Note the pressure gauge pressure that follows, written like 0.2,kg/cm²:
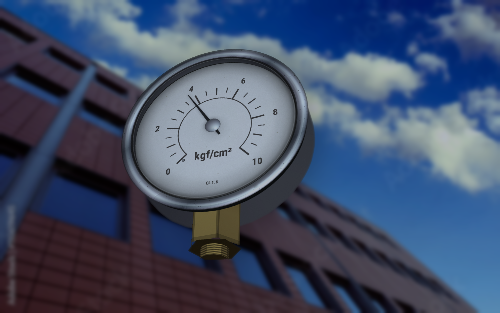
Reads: 3.75,kg/cm²
